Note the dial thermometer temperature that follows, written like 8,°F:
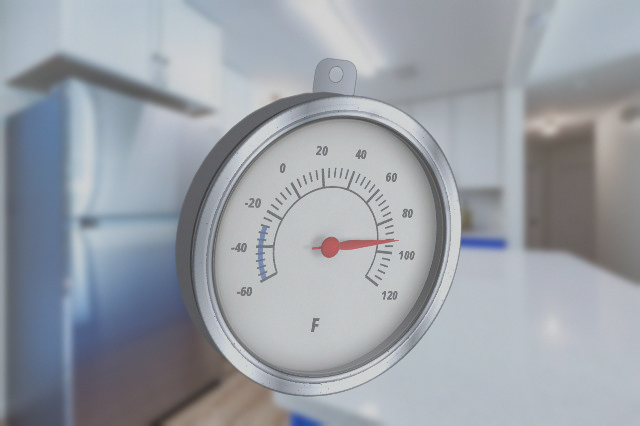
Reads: 92,°F
